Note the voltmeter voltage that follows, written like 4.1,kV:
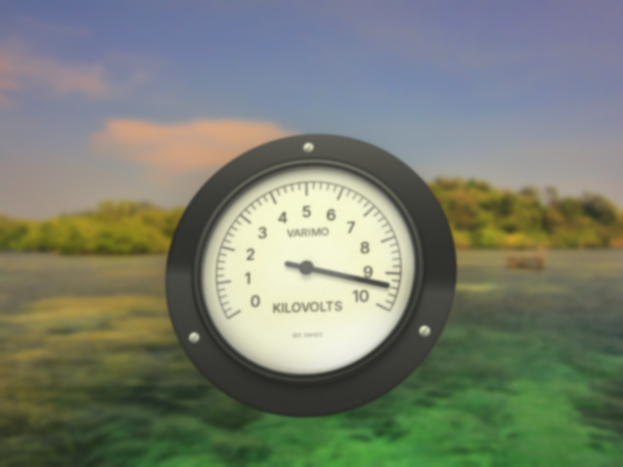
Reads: 9.4,kV
